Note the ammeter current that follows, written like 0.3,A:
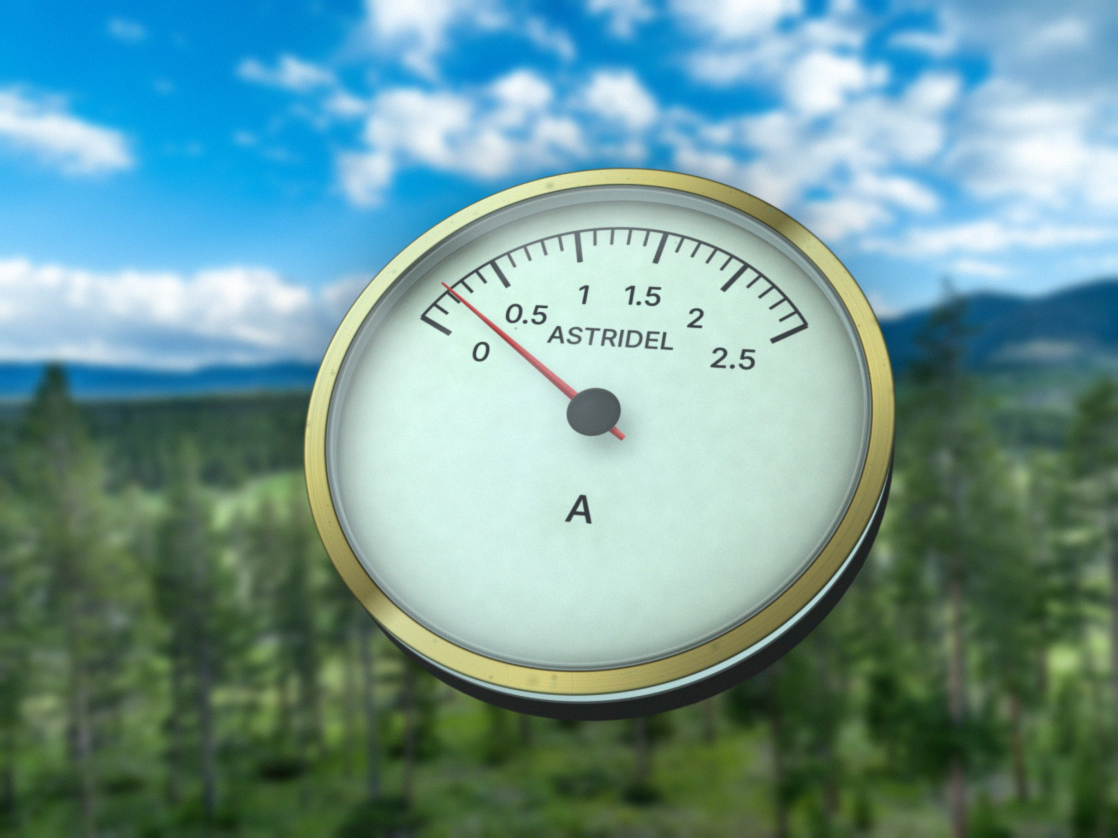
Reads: 0.2,A
